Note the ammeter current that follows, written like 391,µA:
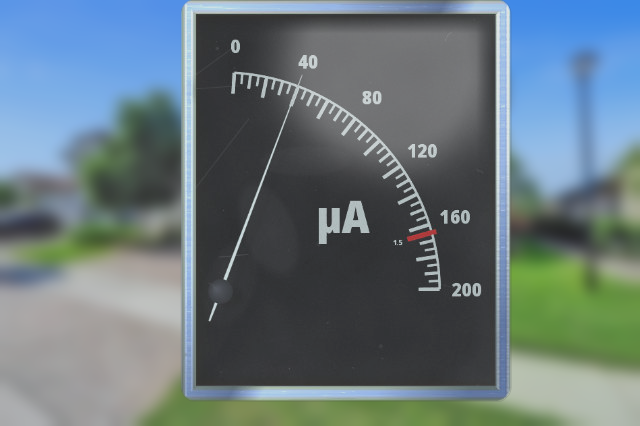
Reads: 40,µA
